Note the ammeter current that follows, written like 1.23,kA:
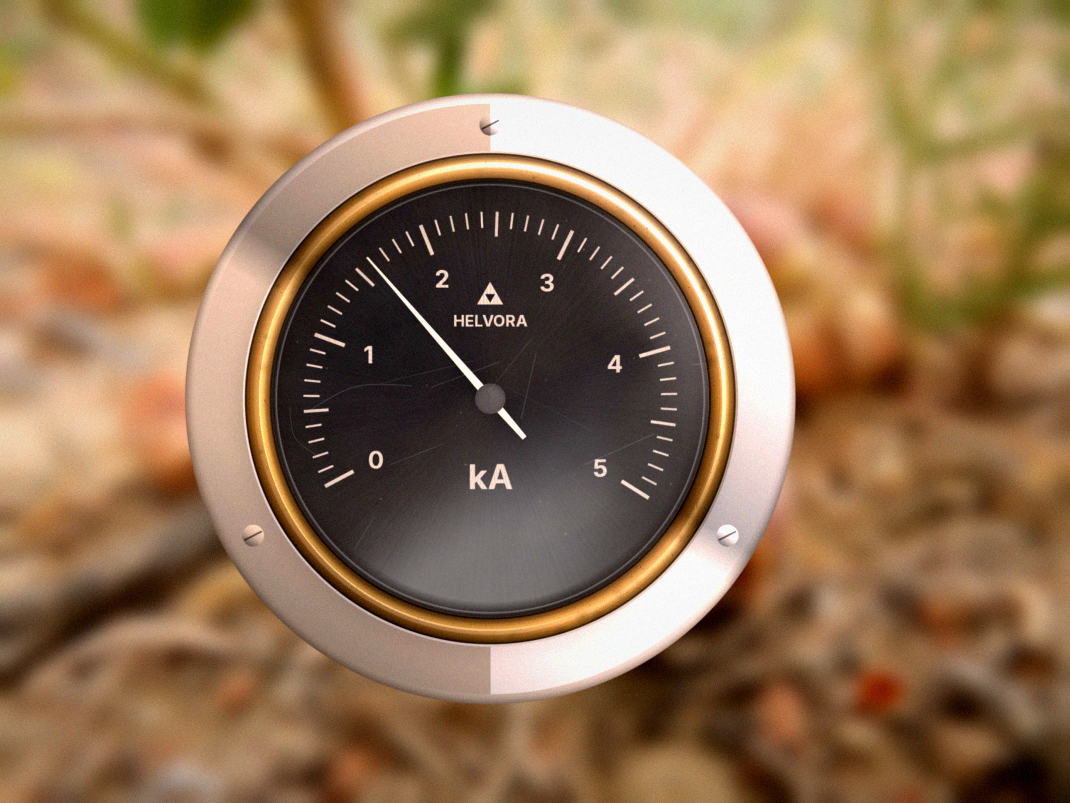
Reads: 1.6,kA
